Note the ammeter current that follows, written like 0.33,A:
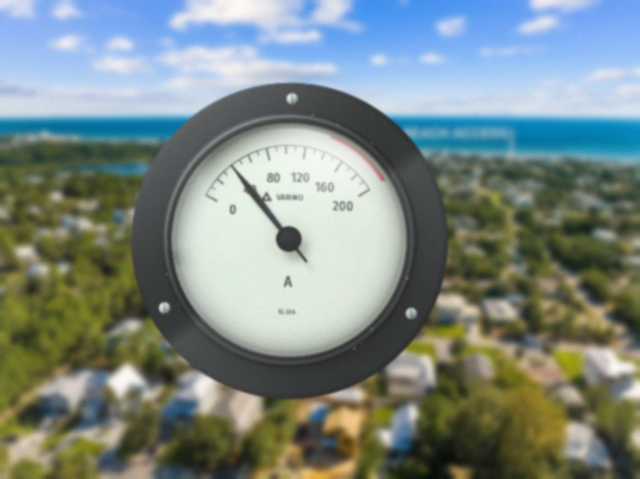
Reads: 40,A
